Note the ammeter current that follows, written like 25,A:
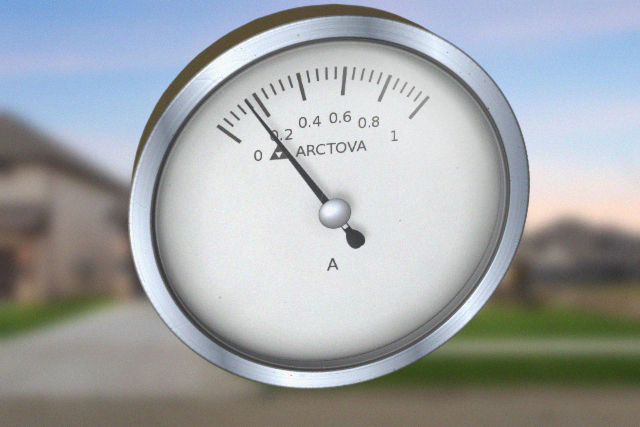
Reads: 0.16,A
